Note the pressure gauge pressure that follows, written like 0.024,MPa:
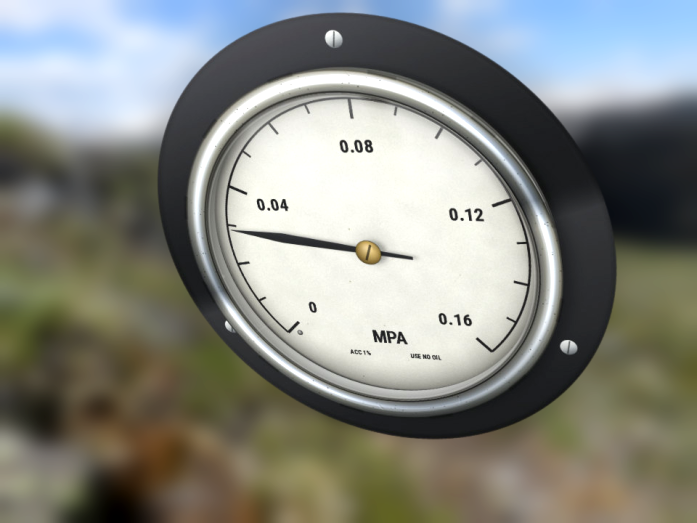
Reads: 0.03,MPa
